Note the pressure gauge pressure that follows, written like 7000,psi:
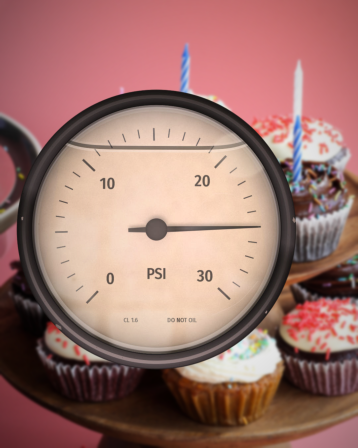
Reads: 25,psi
